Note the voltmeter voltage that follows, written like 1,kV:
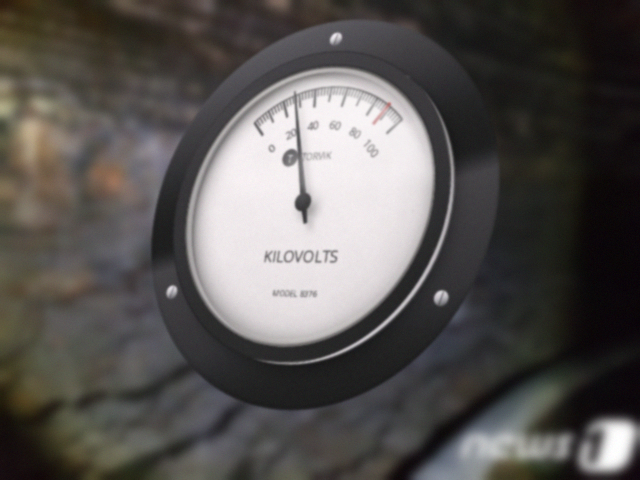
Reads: 30,kV
